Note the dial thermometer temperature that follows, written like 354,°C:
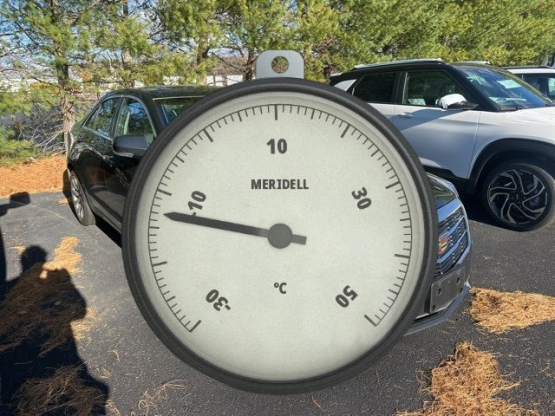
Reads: -13,°C
